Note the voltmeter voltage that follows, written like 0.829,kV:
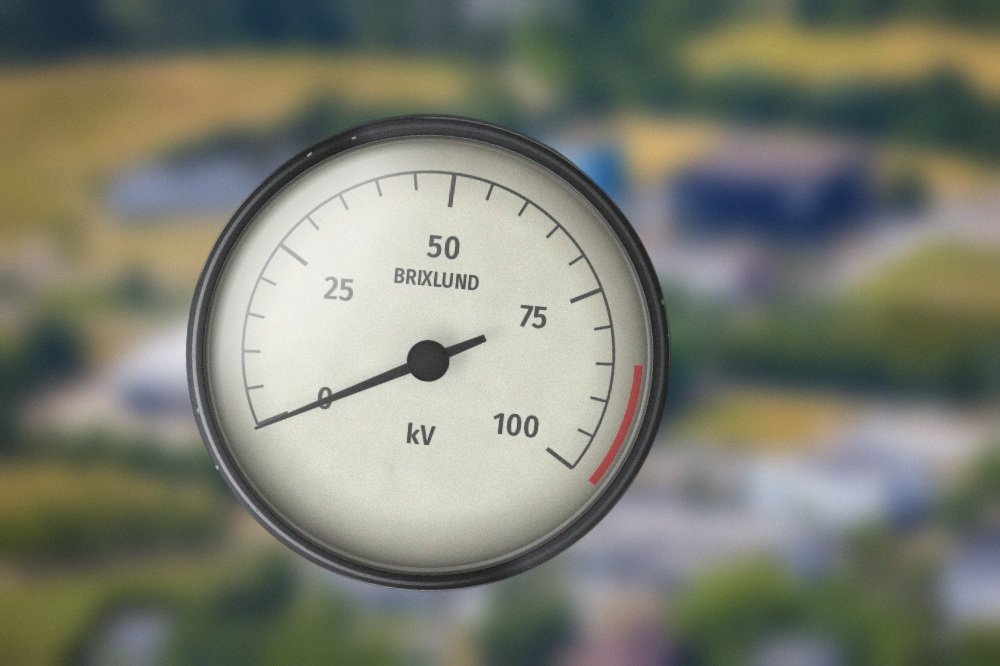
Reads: 0,kV
